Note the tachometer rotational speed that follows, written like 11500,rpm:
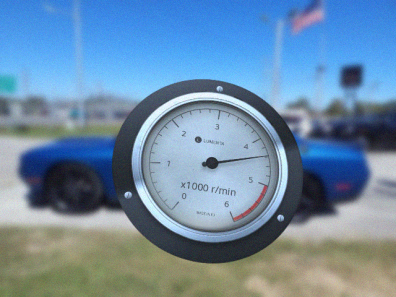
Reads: 4400,rpm
